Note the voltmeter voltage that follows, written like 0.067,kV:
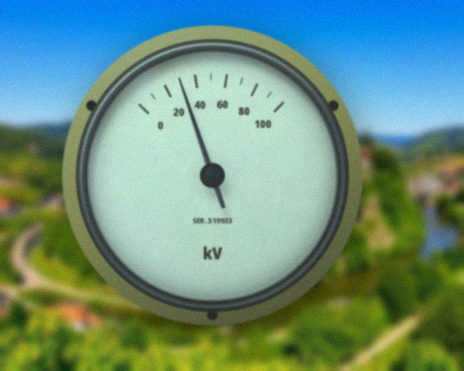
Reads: 30,kV
